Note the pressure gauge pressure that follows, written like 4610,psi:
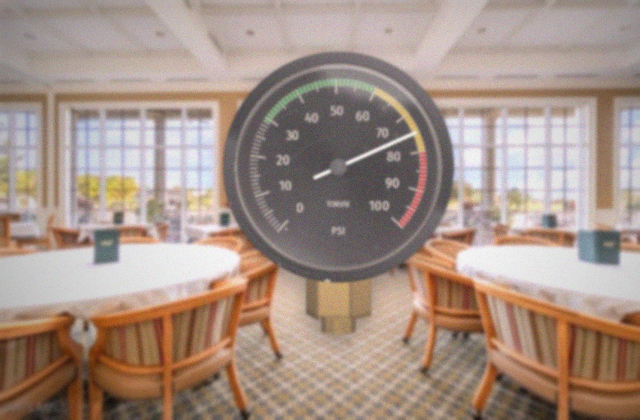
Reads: 75,psi
